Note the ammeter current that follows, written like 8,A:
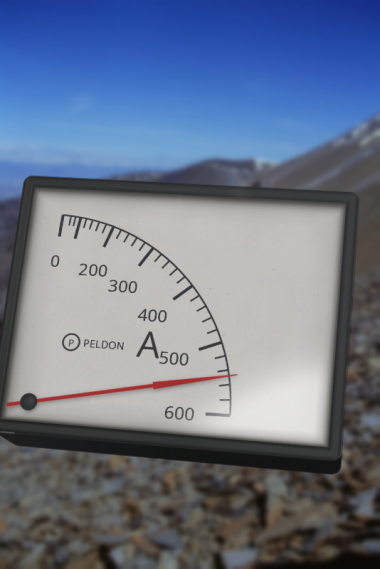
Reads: 550,A
